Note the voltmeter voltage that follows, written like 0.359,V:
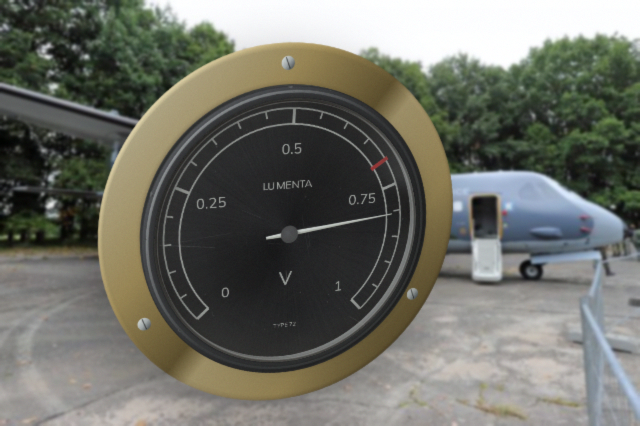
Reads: 0.8,V
